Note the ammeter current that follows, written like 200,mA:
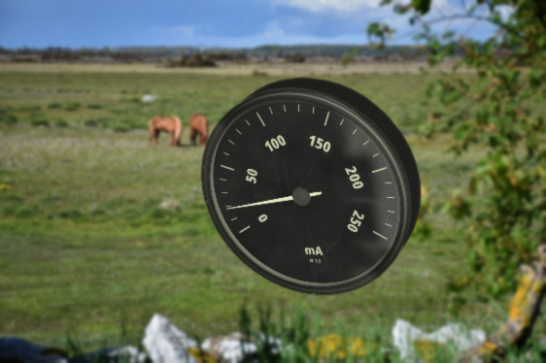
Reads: 20,mA
